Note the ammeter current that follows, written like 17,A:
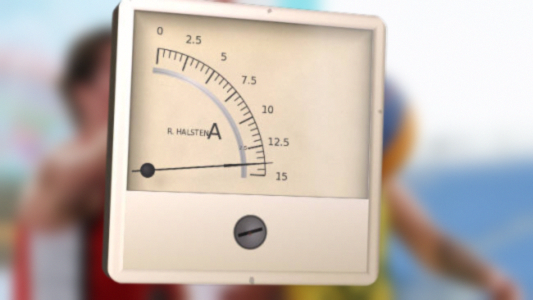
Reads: 14,A
